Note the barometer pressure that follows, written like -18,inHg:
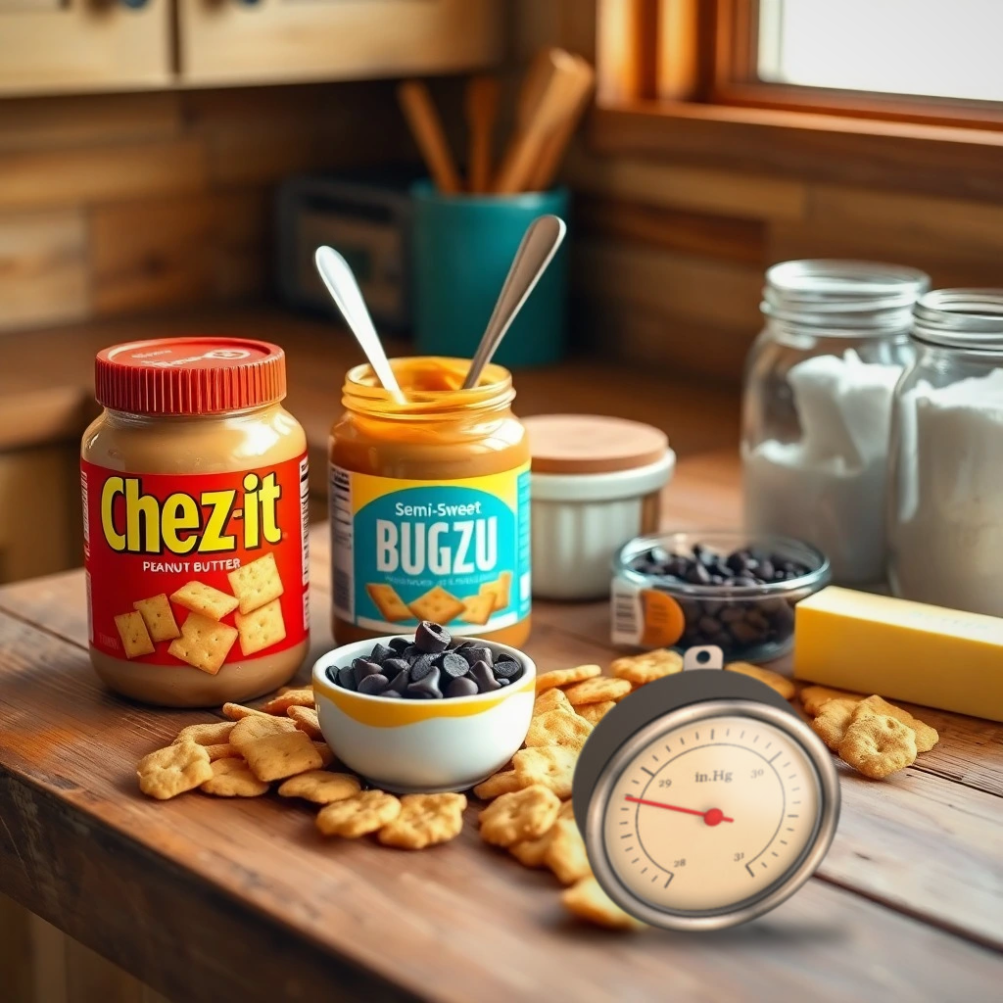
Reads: 28.8,inHg
